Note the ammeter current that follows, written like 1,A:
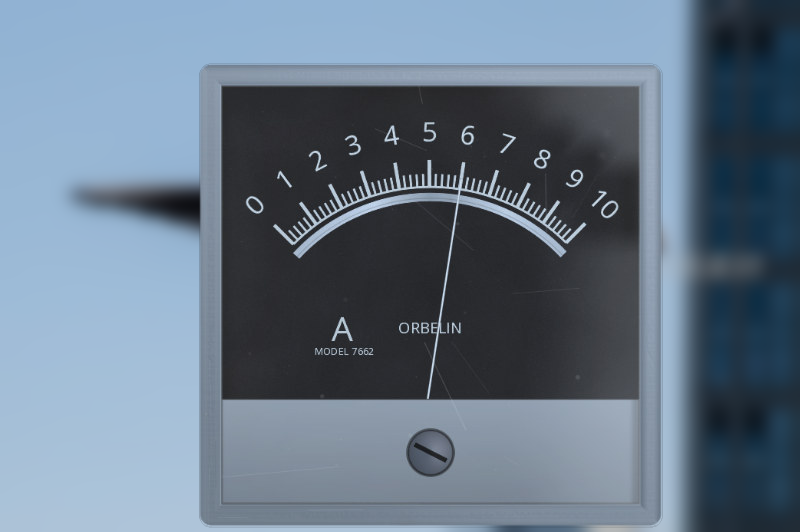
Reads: 6,A
